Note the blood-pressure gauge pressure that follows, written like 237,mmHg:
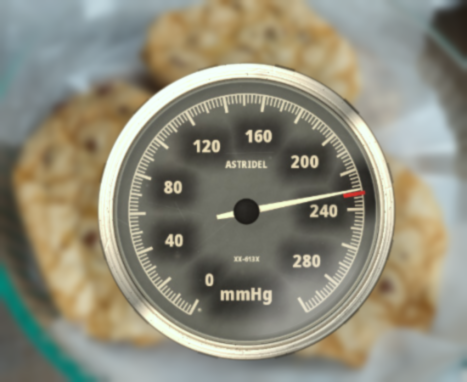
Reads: 230,mmHg
